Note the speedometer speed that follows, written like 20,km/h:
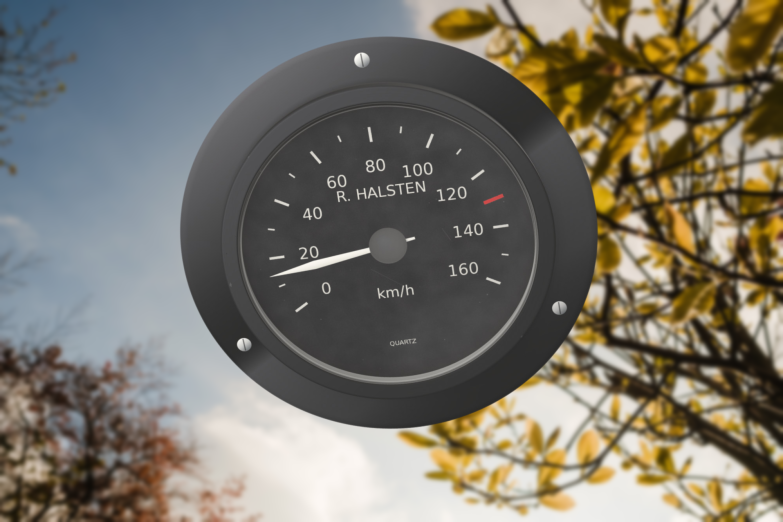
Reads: 15,km/h
